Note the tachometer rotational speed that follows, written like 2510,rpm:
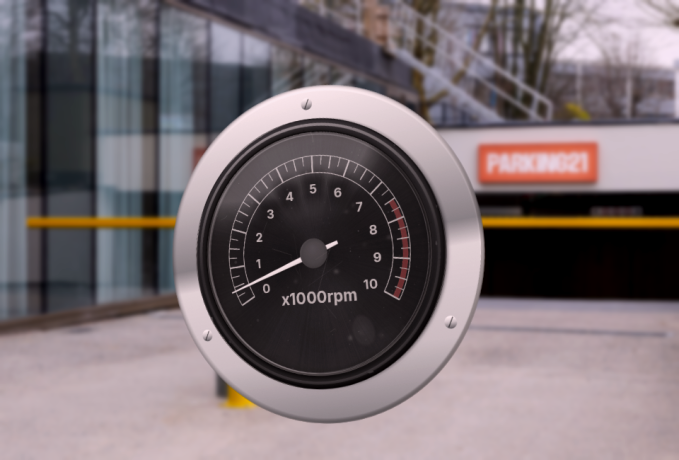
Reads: 375,rpm
